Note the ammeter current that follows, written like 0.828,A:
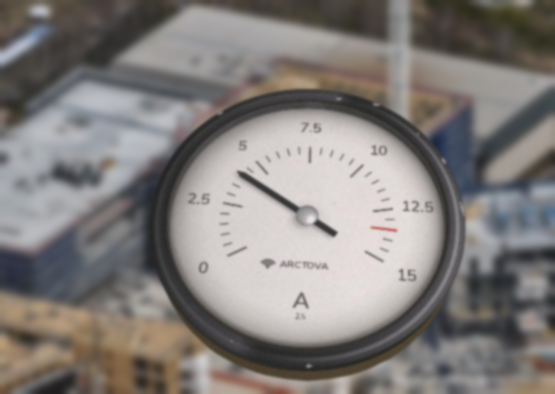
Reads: 4,A
